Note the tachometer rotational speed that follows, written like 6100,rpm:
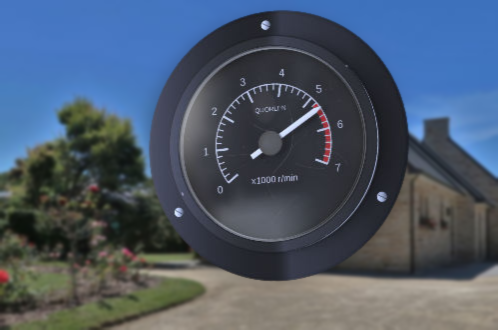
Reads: 5400,rpm
